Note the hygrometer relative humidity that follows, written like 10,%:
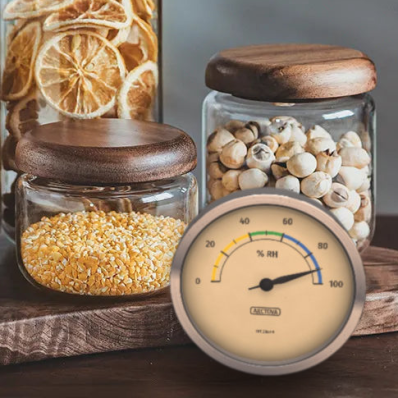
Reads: 90,%
